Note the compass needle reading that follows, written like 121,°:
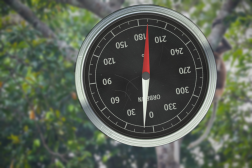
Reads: 190,°
